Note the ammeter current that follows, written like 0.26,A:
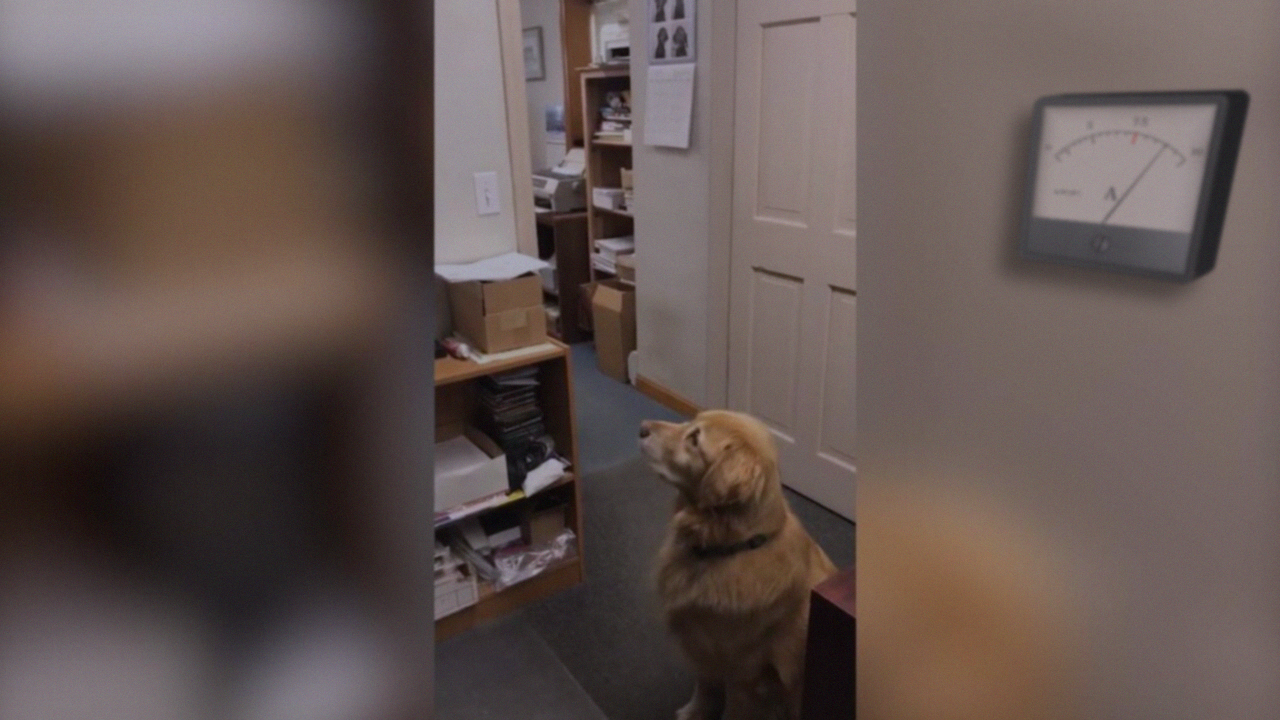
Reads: 9,A
